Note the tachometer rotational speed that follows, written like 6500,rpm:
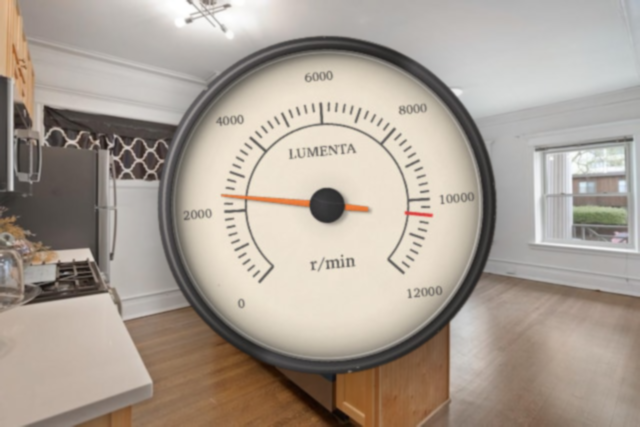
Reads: 2400,rpm
